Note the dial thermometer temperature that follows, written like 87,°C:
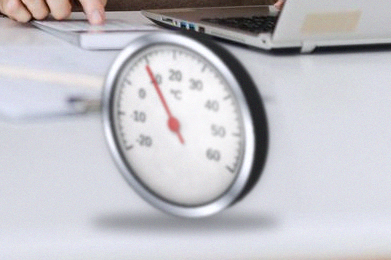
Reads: 10,°C
